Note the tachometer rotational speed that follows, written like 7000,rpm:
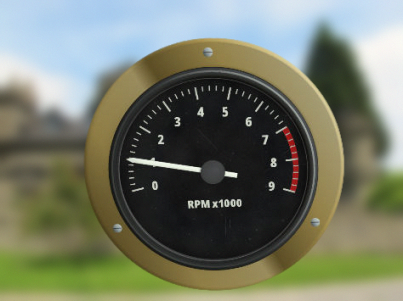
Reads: 1000,rpm
